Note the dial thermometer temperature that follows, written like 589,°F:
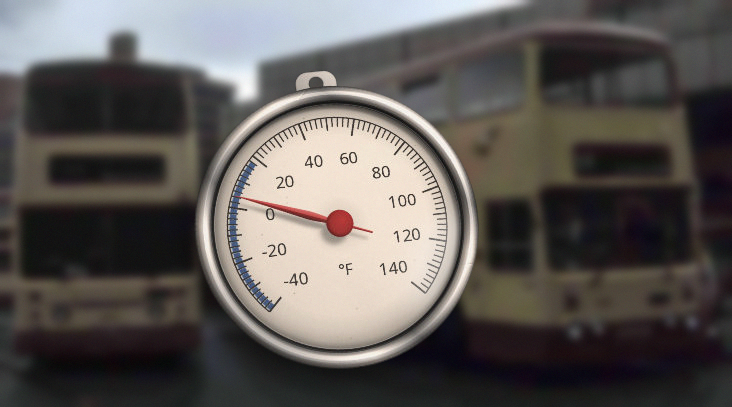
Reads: 4,°F
